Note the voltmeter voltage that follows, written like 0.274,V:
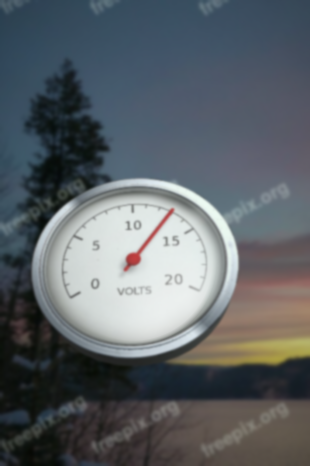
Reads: 13,V
